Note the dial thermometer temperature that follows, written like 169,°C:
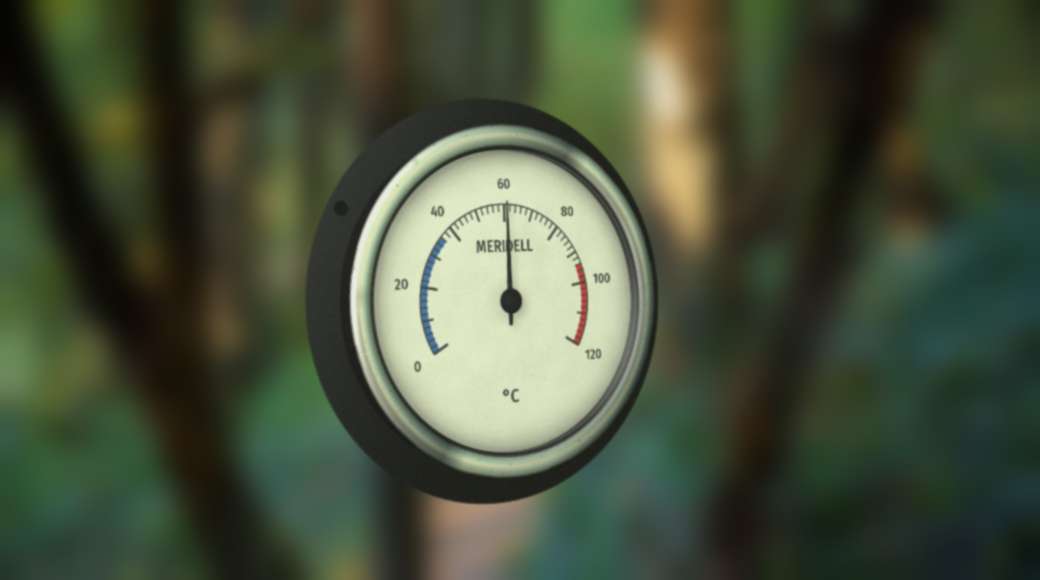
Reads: 60,°C
